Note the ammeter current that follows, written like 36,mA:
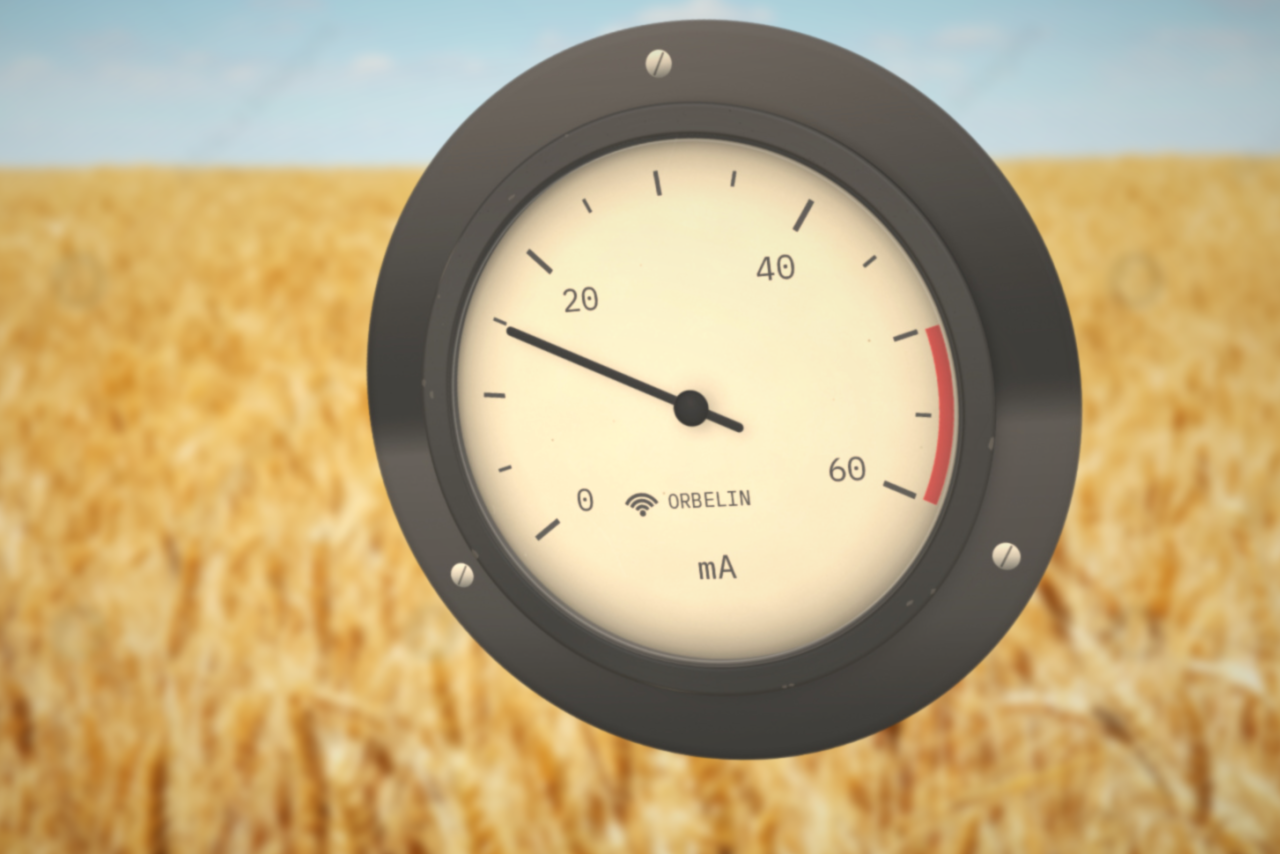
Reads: 15,mA
